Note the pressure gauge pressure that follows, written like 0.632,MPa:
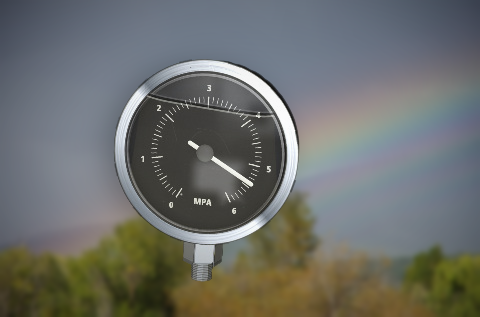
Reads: 5.4,MPa
